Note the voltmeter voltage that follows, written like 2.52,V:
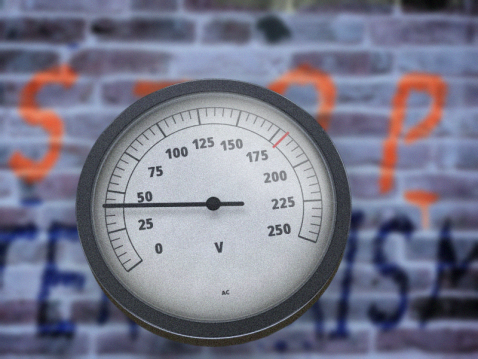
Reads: 40,V
